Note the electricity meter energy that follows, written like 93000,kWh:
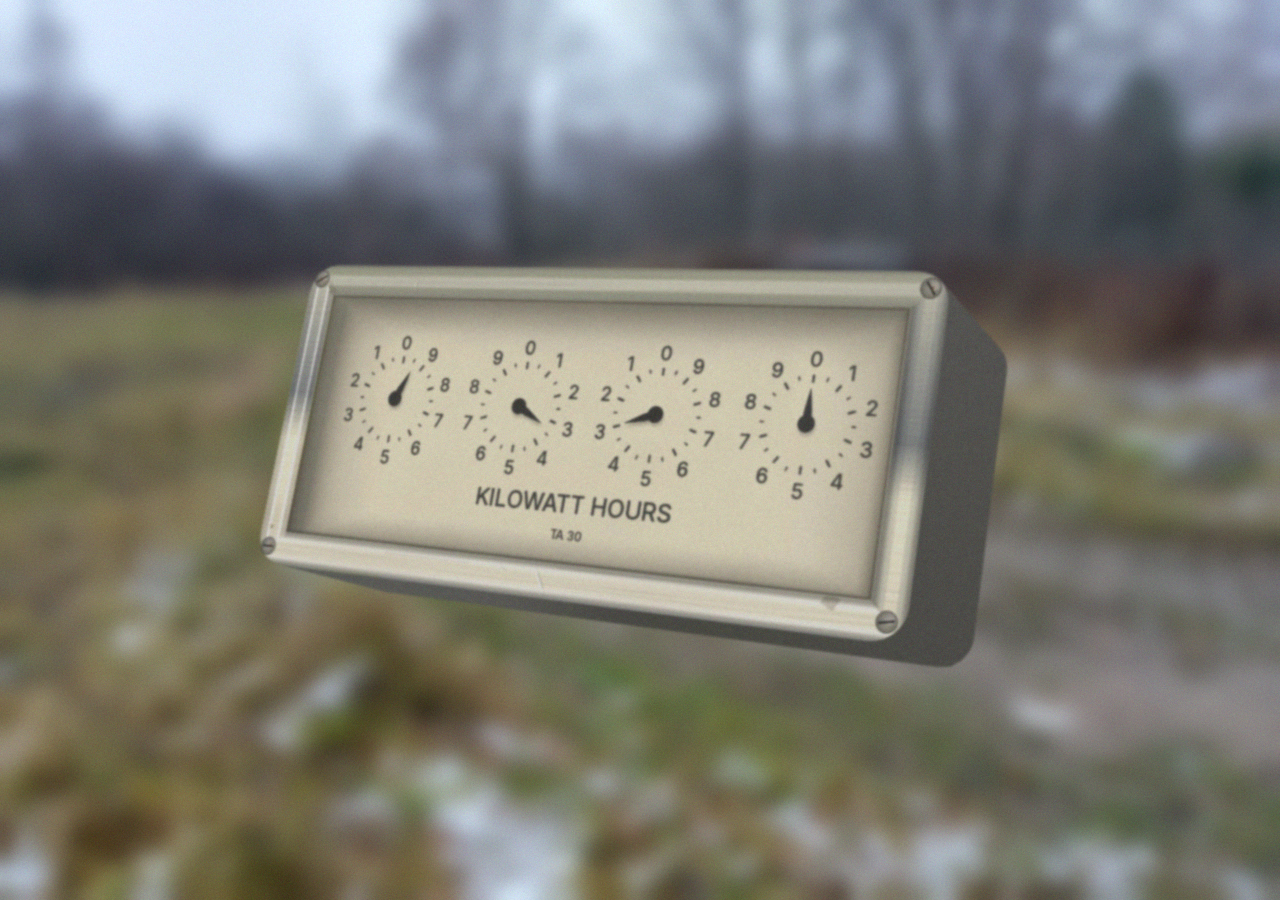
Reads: 9330,kWh
